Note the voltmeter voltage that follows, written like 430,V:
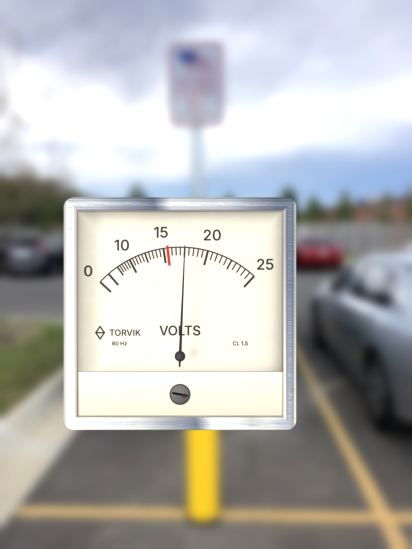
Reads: 17.5,V
